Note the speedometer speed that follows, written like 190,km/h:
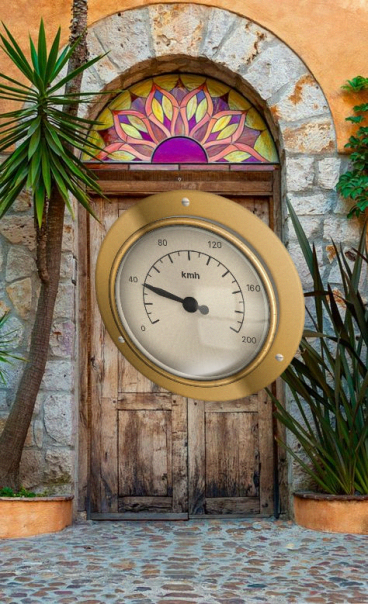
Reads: 40,km/h
